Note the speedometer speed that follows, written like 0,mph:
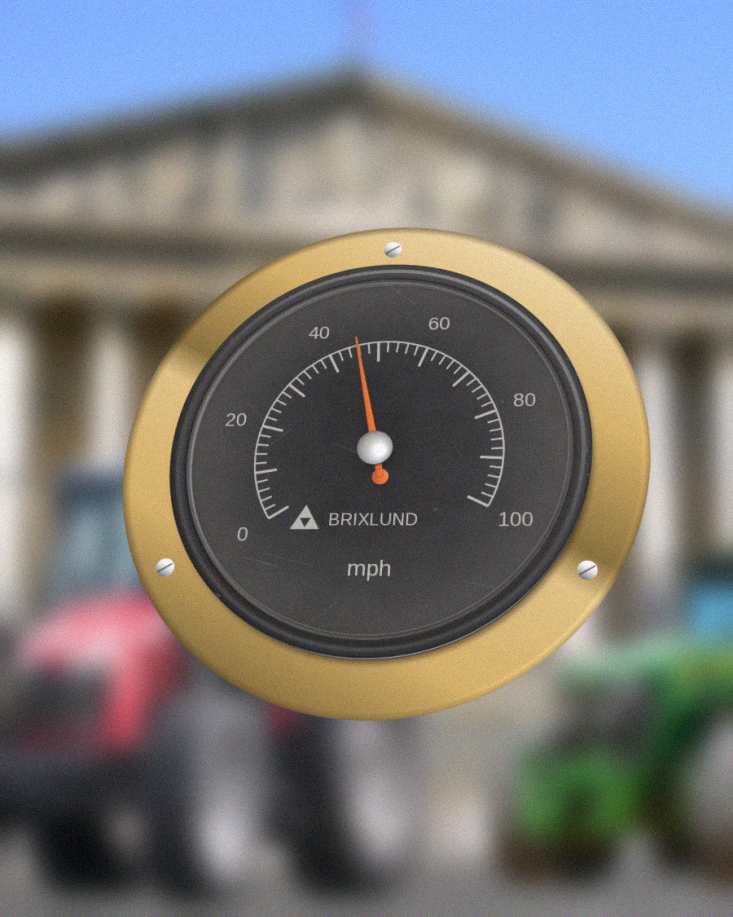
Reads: 46,mph
